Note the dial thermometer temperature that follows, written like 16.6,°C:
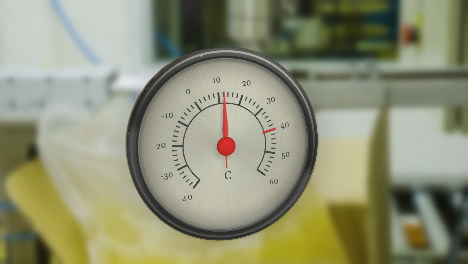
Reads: 12,°C
